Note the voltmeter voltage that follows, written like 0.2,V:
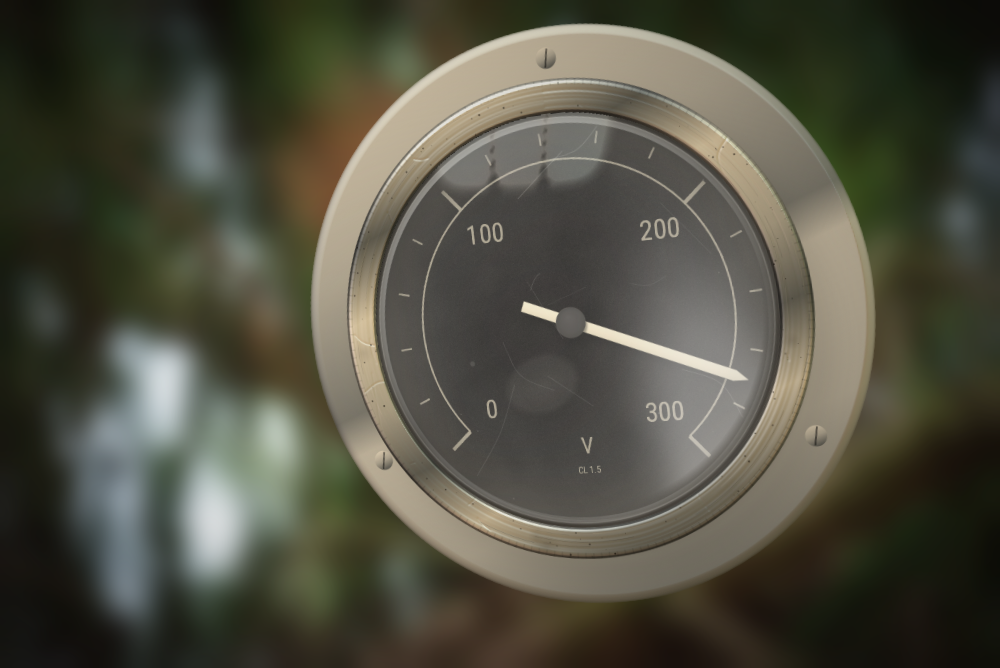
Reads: 270,V
